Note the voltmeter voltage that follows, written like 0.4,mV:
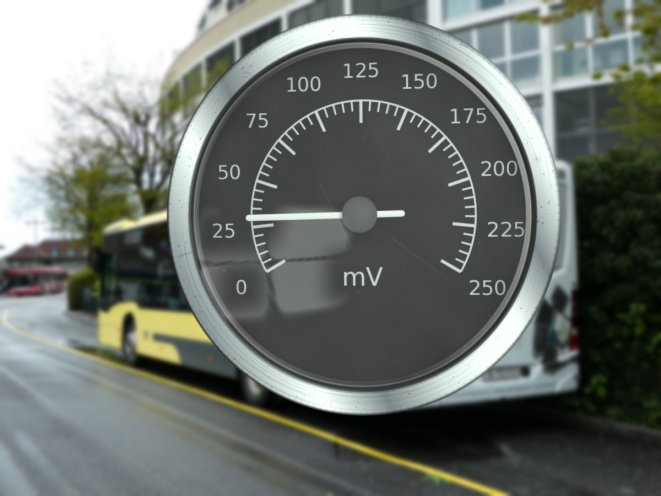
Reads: 30,mV
